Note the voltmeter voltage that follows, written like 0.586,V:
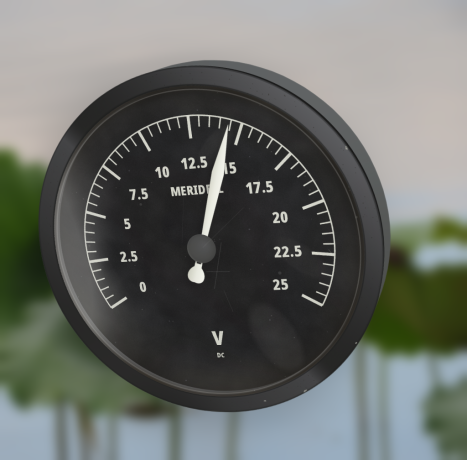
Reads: 14.5,V
